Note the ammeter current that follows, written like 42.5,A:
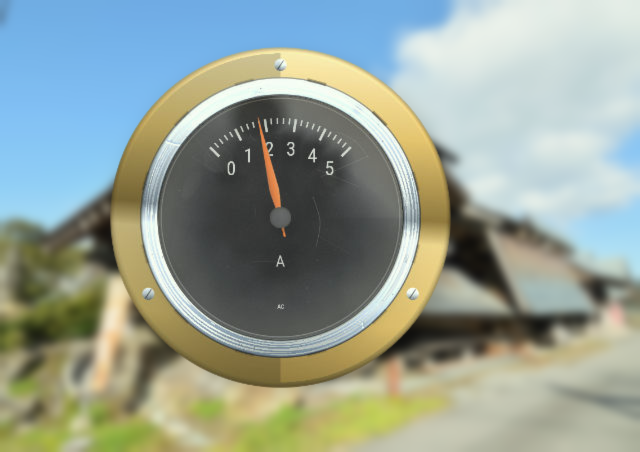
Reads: 1.8,A
